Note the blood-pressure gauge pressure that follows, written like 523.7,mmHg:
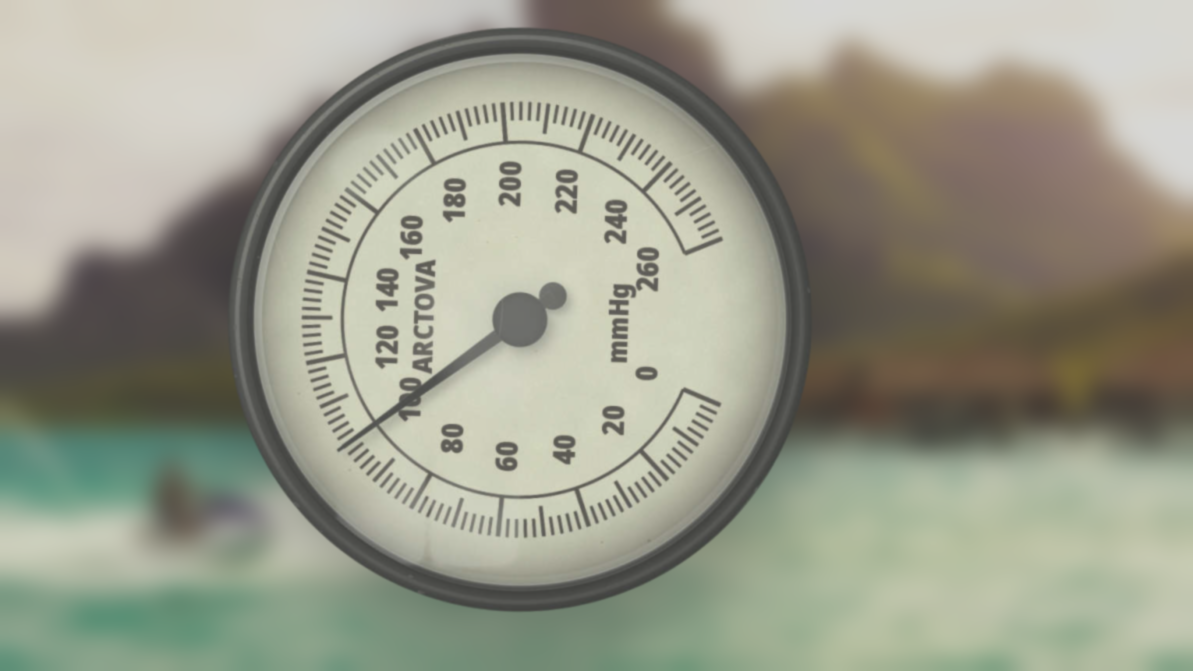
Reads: 100,mmHg
